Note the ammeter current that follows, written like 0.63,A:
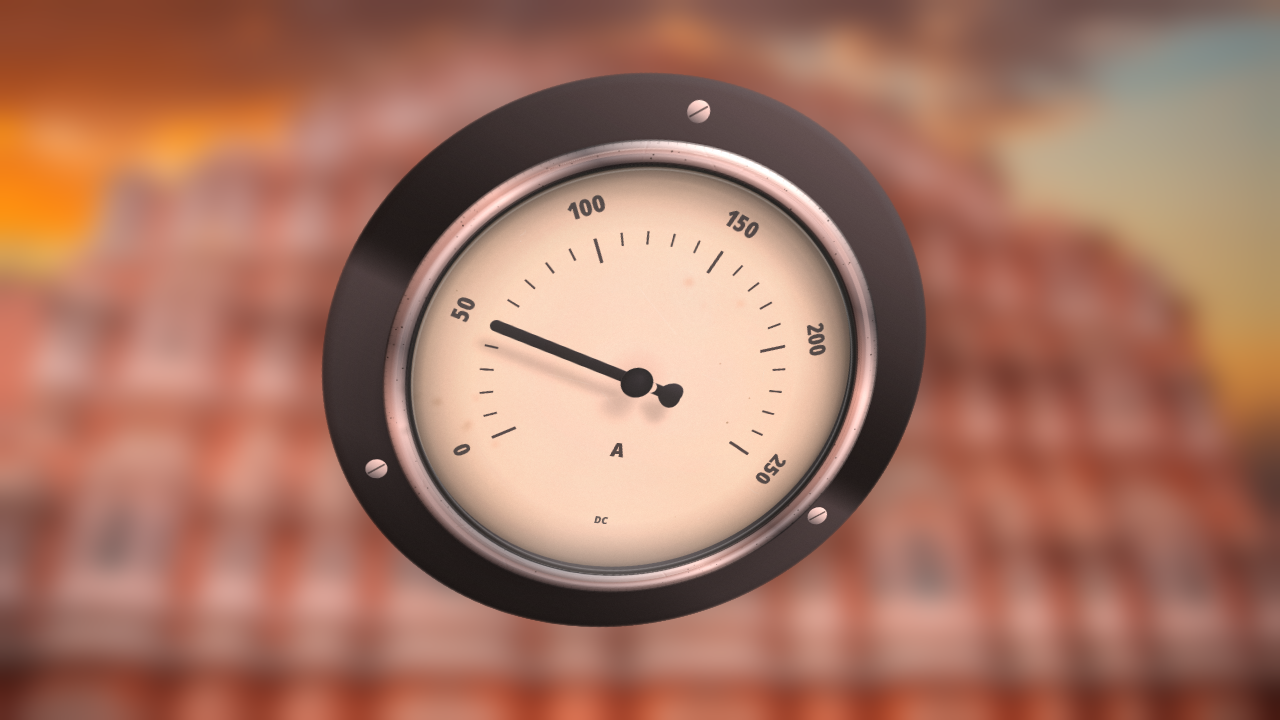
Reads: 50,A
